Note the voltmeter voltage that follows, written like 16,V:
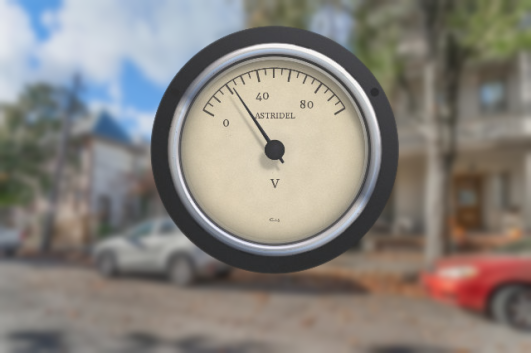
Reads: 22.5,V
